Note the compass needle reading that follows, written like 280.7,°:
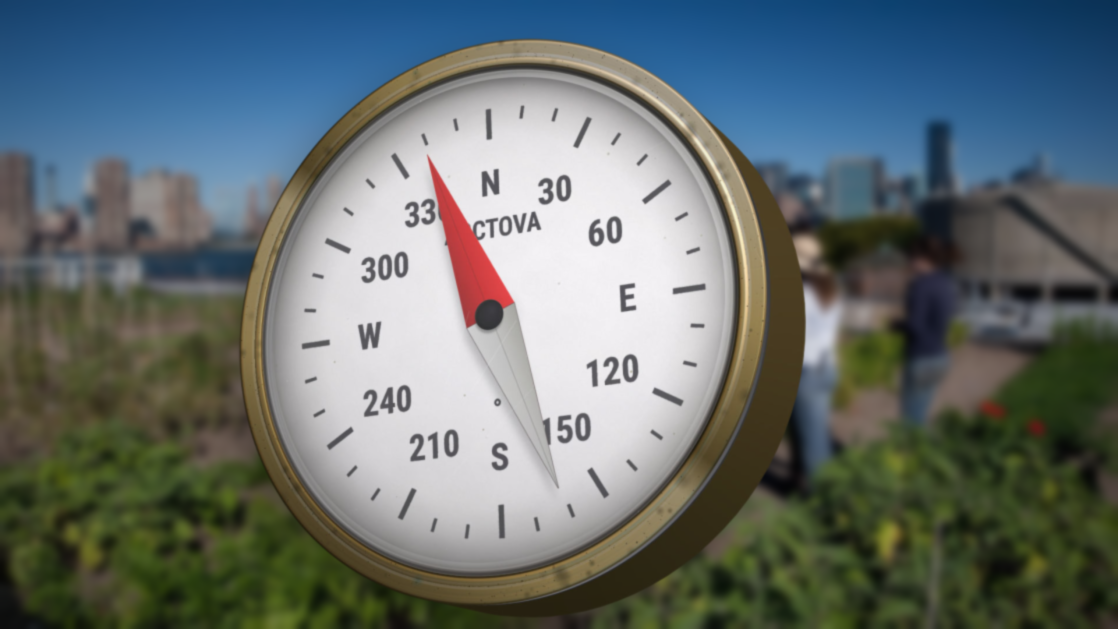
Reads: 340,°
